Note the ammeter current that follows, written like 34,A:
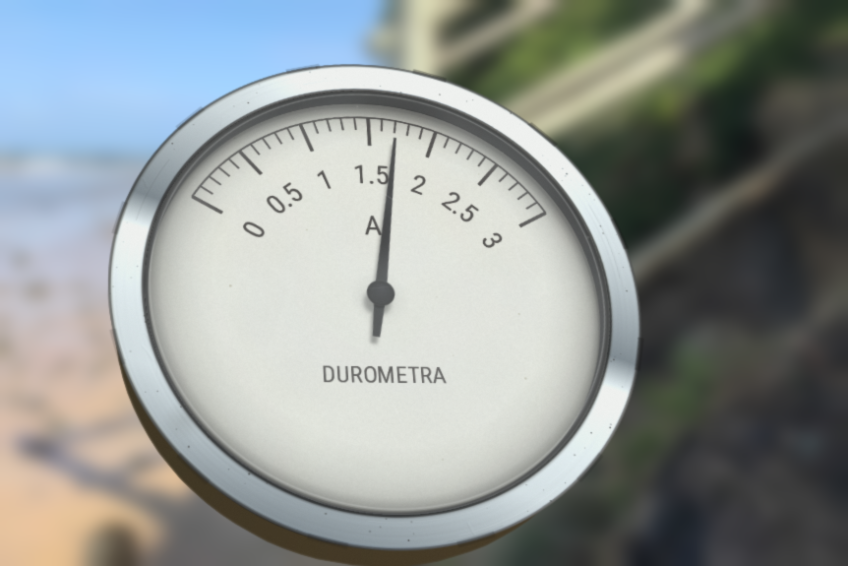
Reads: 1.7,A
